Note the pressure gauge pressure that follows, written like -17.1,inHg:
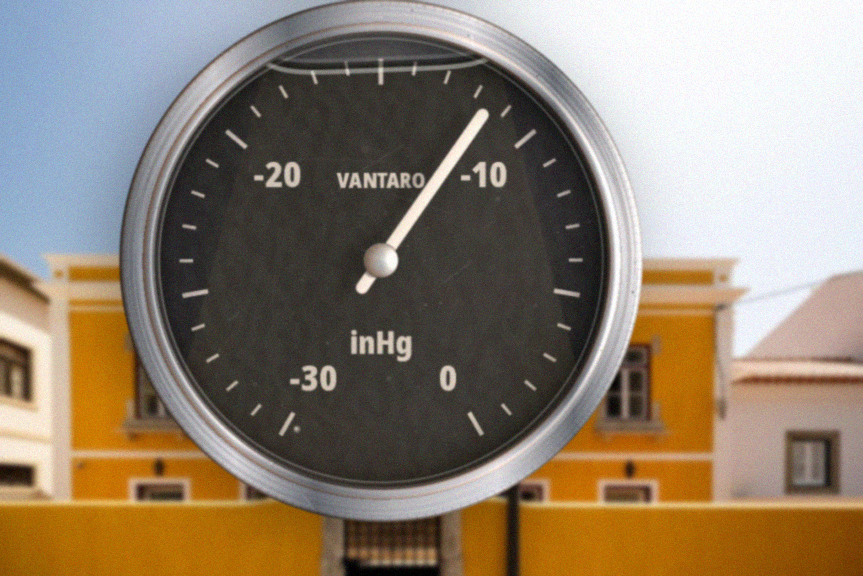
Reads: -11.5,inHg
